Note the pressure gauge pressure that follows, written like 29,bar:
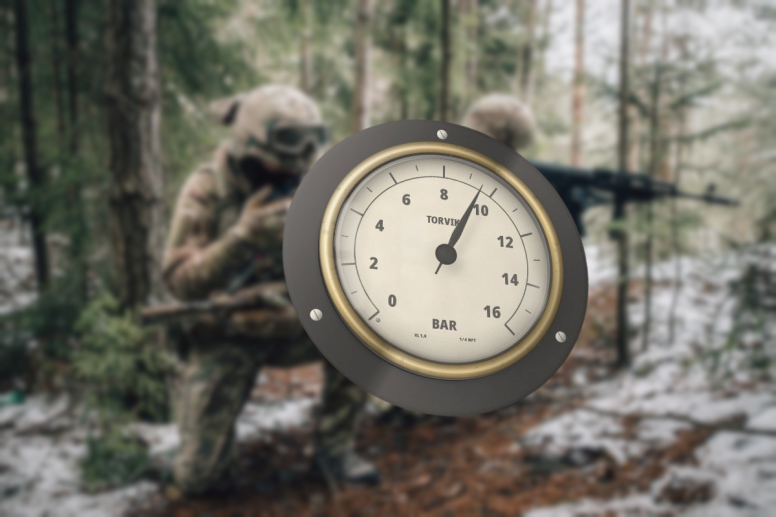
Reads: 9.5,bar
